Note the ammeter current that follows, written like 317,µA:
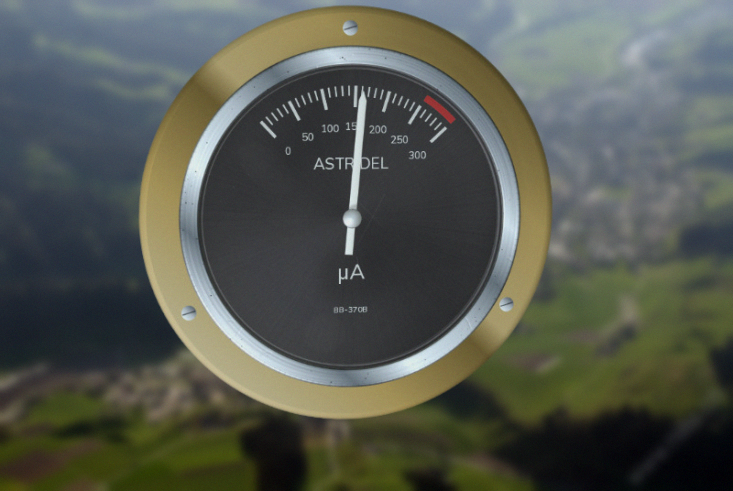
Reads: 160,µA
